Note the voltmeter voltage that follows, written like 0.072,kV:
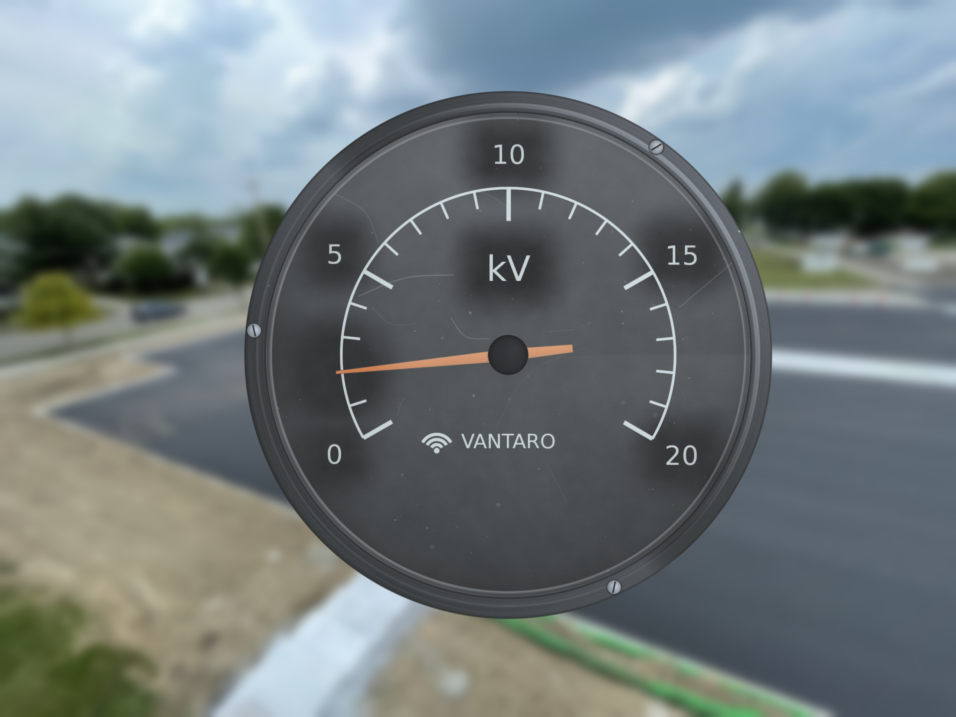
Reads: 2,kV
